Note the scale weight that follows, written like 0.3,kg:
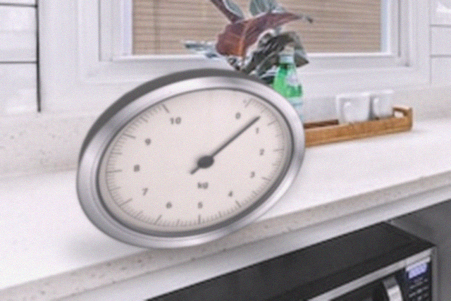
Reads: 0.5,kg
